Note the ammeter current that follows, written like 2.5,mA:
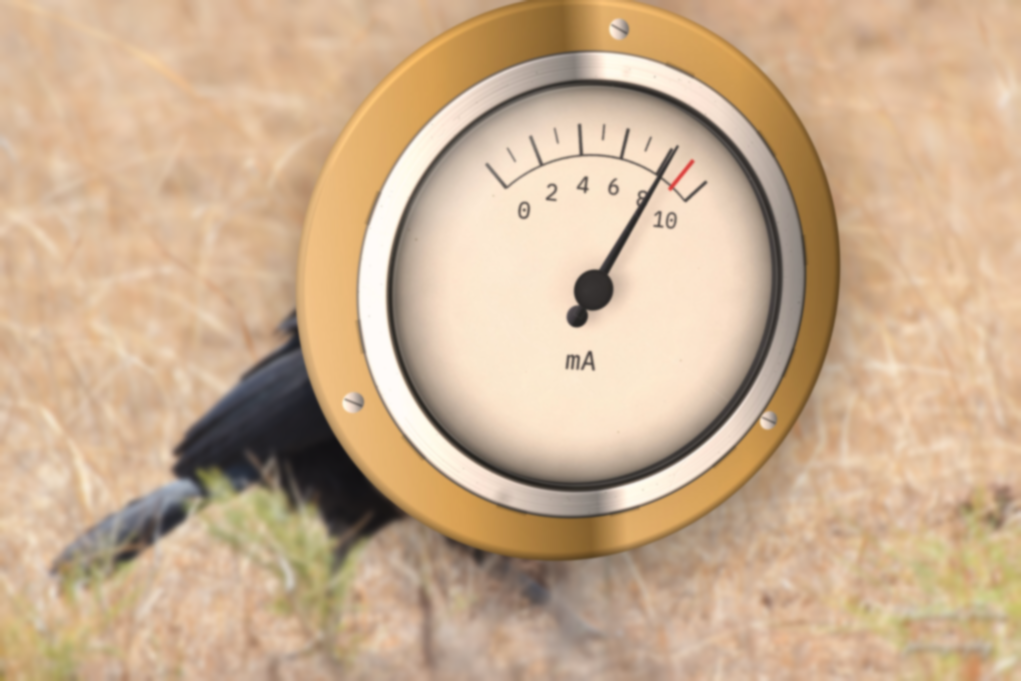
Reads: 8,mA
